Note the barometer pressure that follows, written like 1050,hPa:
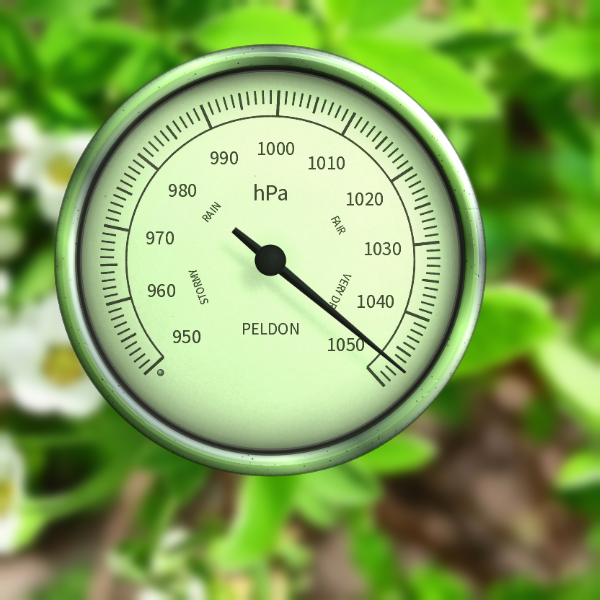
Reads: 1047,hPa
